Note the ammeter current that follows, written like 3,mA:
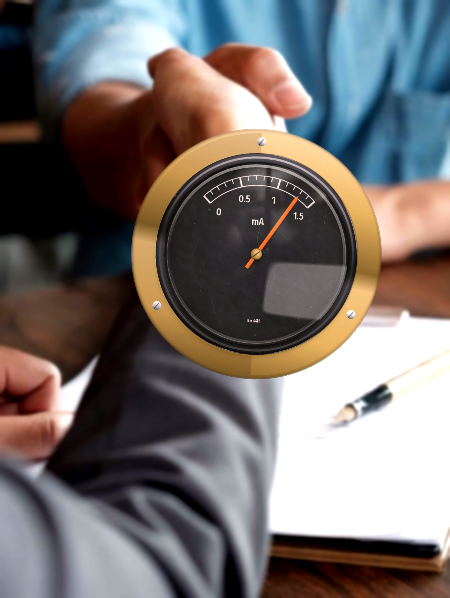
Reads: 1.3,mA
